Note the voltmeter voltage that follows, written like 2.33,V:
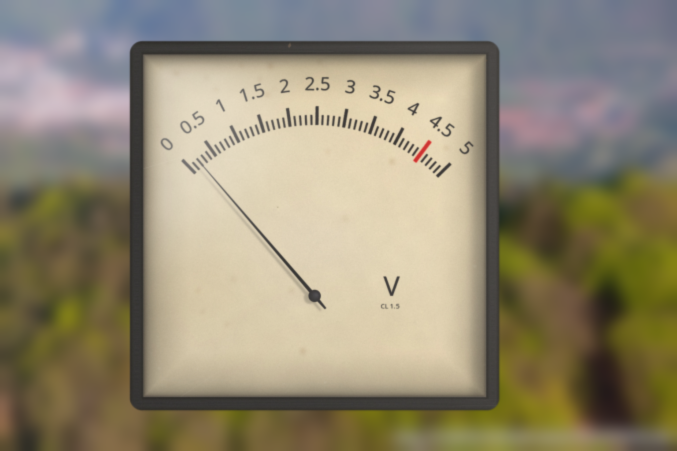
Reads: 0.2,V
